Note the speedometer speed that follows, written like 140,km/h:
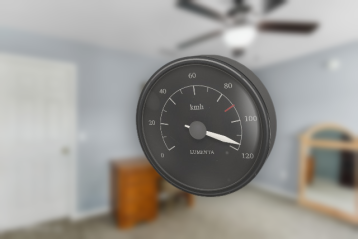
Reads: 115,km/h
